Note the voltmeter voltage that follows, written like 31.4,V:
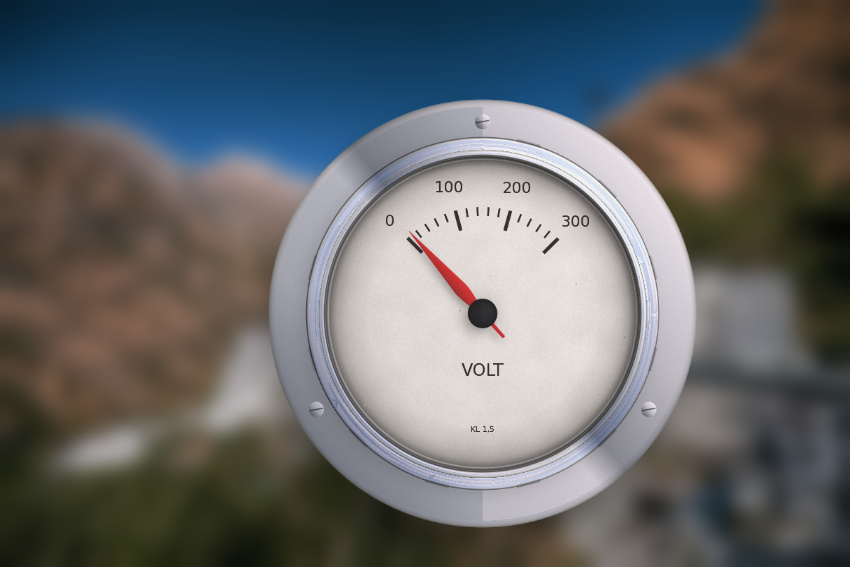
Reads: 10,V
